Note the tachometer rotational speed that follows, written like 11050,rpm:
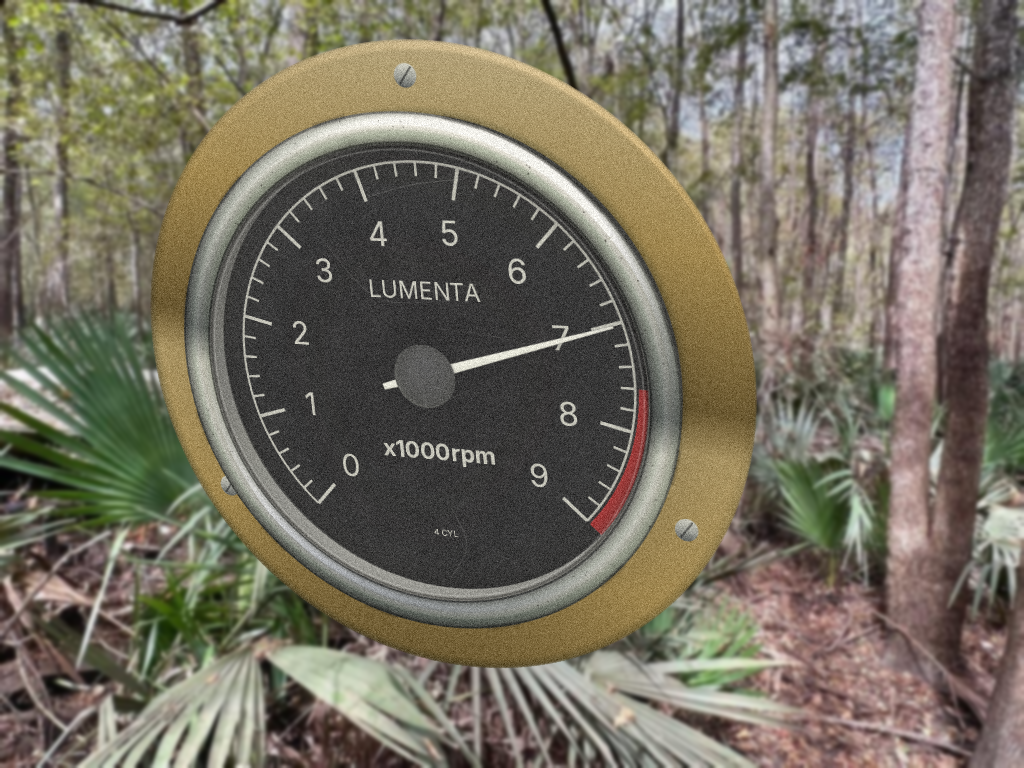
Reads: 7000,rpm
